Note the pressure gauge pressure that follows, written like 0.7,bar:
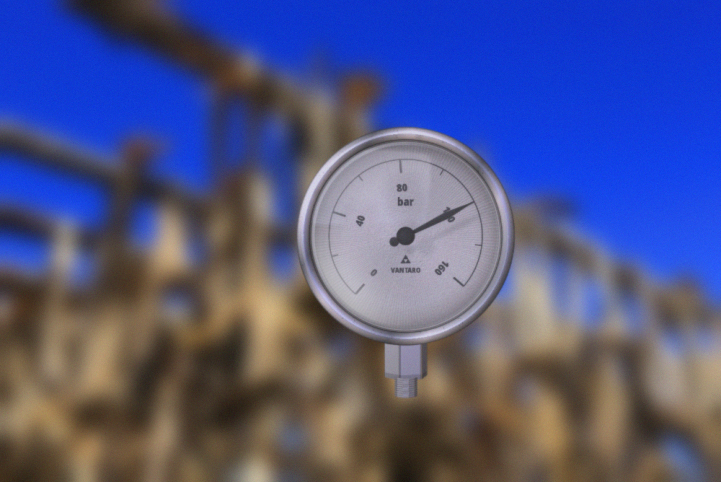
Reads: 120,bar
